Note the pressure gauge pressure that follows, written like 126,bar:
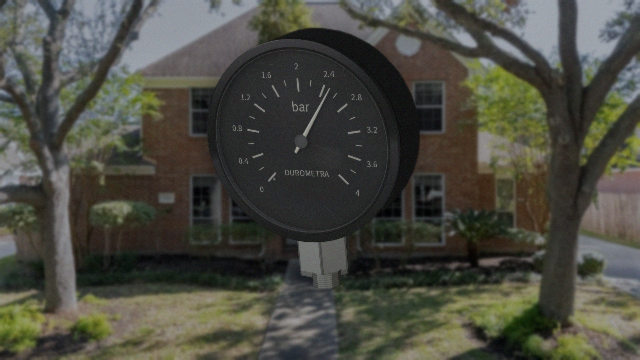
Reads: 2.5,bar
